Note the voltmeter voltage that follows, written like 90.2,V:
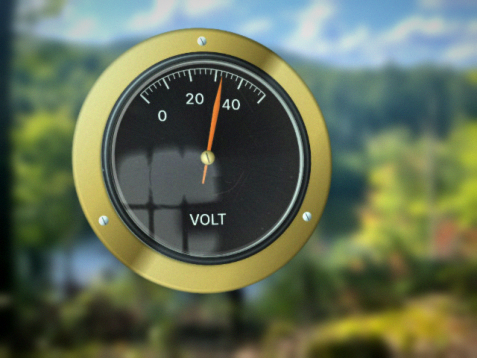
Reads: 32,V
